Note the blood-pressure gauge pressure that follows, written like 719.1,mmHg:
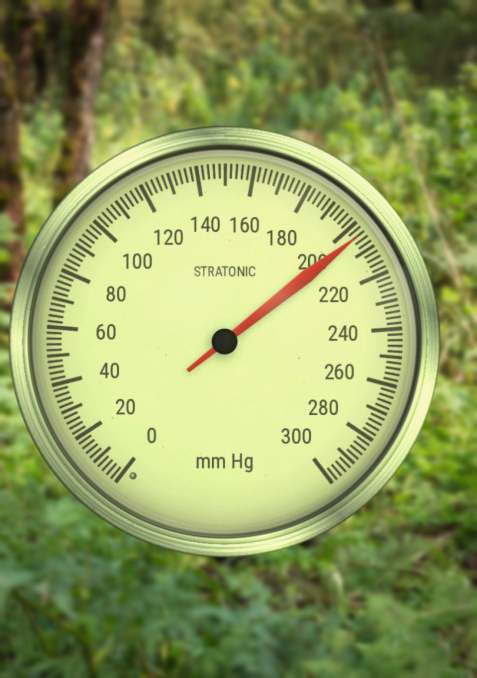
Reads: 204,mmHg
